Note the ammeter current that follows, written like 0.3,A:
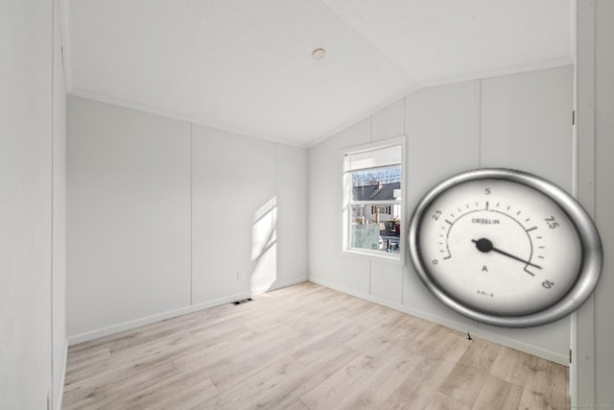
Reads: 9.5,A
